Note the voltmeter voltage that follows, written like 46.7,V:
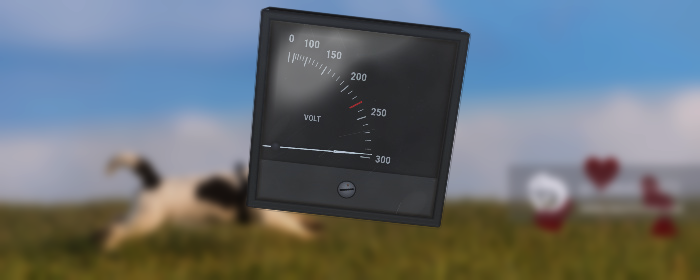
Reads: 295,V
